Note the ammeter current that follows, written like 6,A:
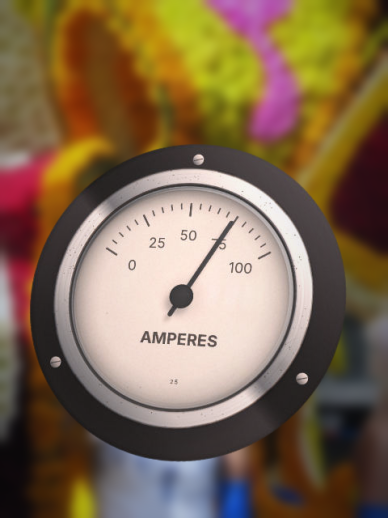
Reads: 75,A
